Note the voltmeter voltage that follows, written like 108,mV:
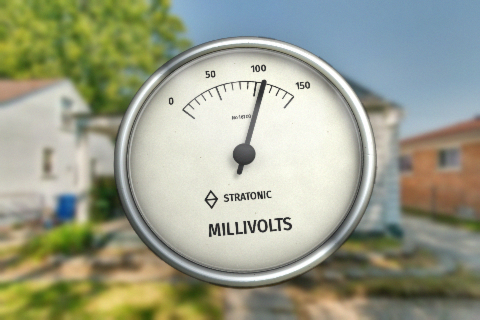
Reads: 110,mV
